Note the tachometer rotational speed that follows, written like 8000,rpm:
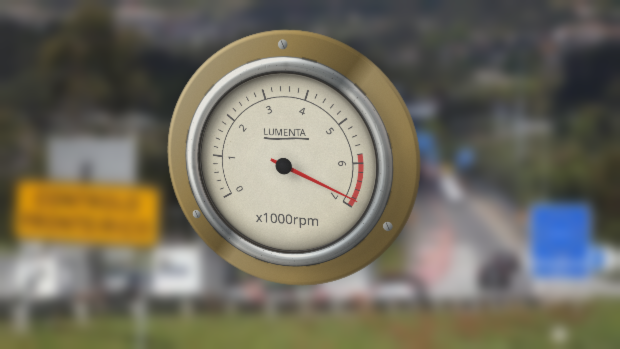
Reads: 6800,rpm
